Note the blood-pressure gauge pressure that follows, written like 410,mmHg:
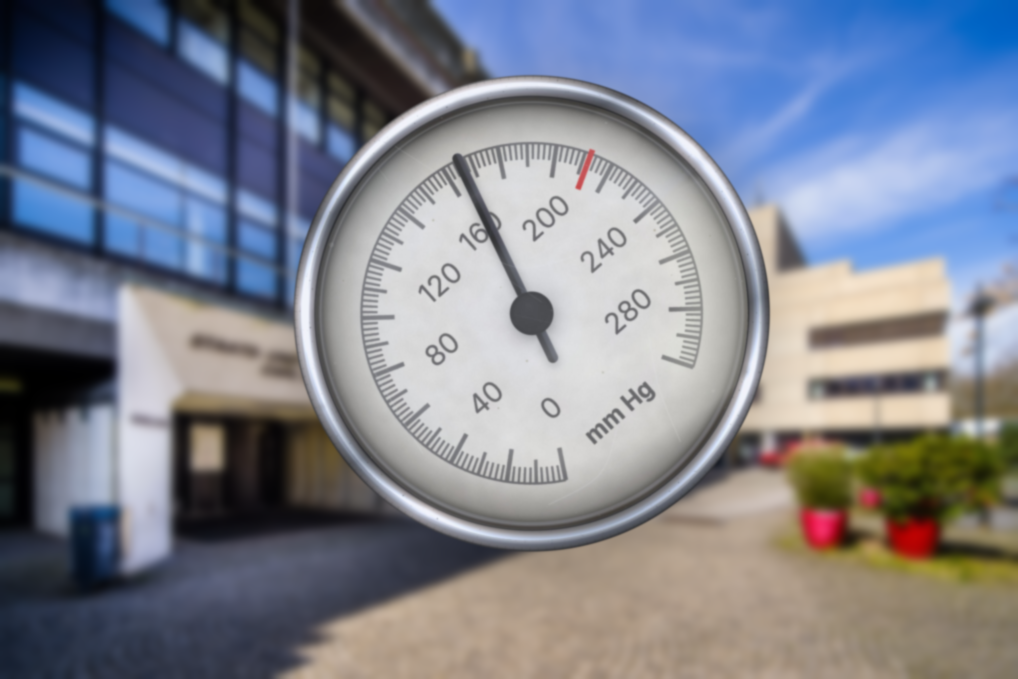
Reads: 166,mmHg
